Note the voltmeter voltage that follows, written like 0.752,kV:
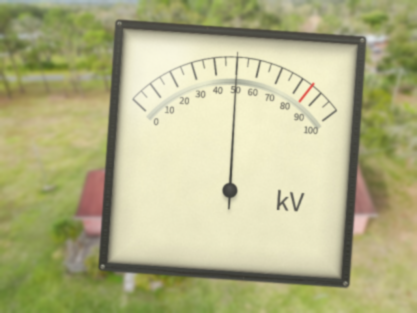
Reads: 50,kV
